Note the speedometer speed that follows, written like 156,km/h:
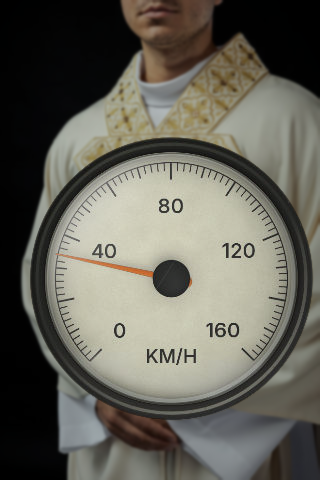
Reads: 34,km/h
